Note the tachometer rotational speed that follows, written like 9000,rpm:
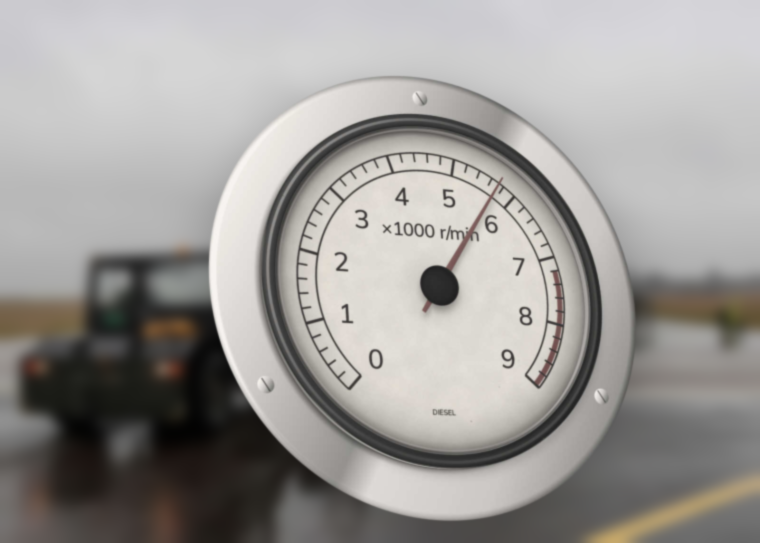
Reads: 5700,rpm
